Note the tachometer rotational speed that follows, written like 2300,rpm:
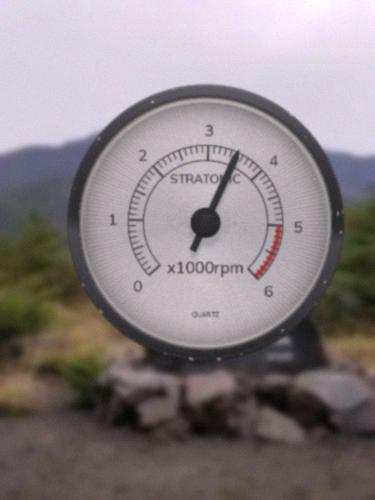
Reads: 3500,rpm
